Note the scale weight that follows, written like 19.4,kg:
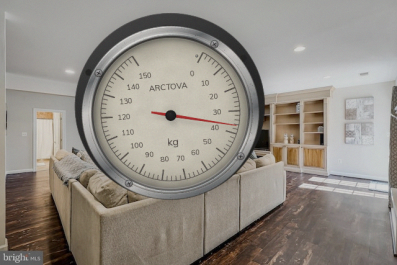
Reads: 36,kg
